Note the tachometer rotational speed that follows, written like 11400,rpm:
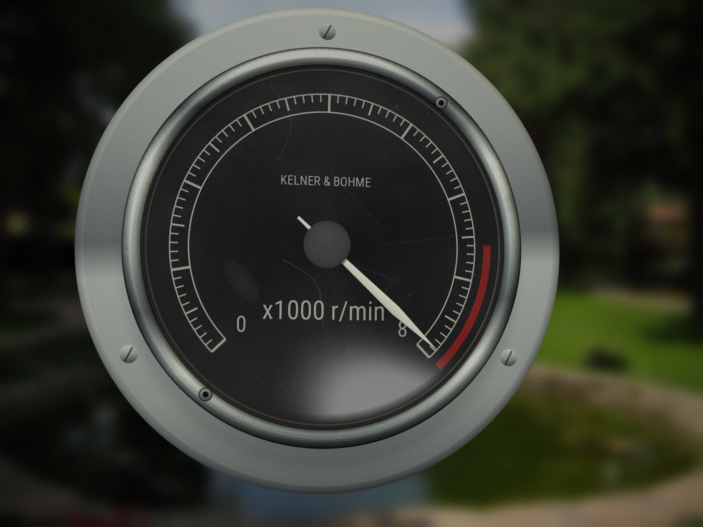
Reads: 7900,rpm
